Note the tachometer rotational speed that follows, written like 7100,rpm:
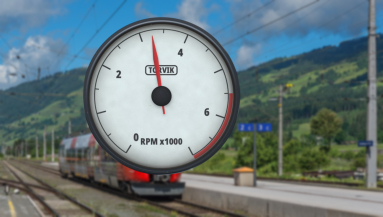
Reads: 3250,rpm
